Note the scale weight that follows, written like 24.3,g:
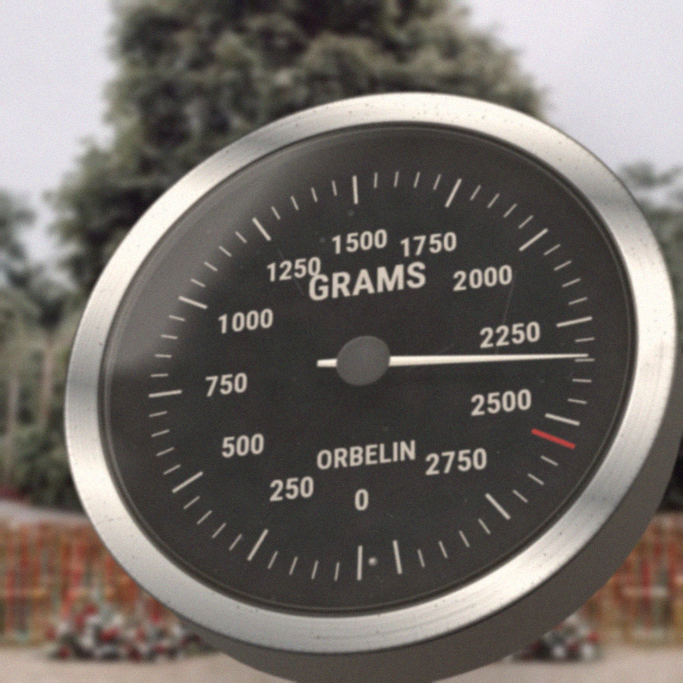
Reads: 2350,g
